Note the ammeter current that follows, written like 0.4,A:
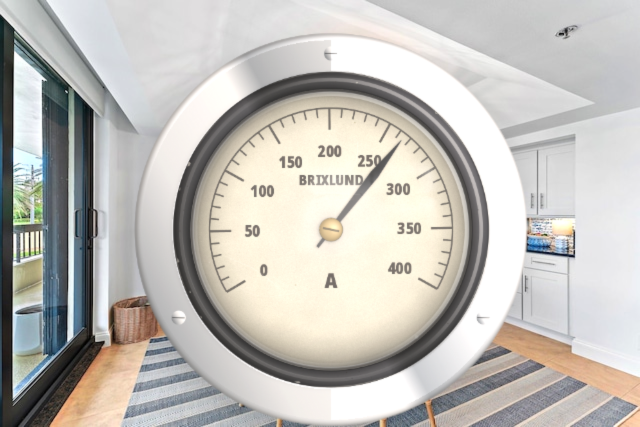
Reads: 265,A
